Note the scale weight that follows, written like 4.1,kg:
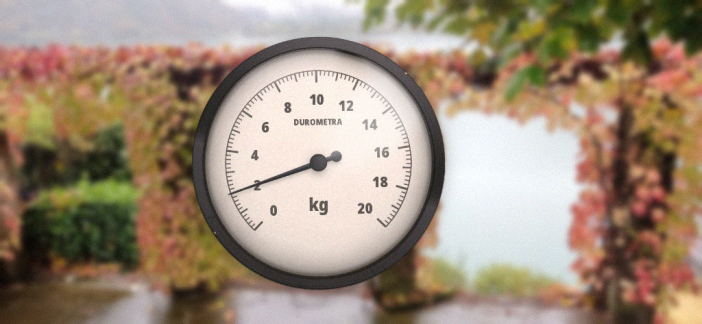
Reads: 2,kg
